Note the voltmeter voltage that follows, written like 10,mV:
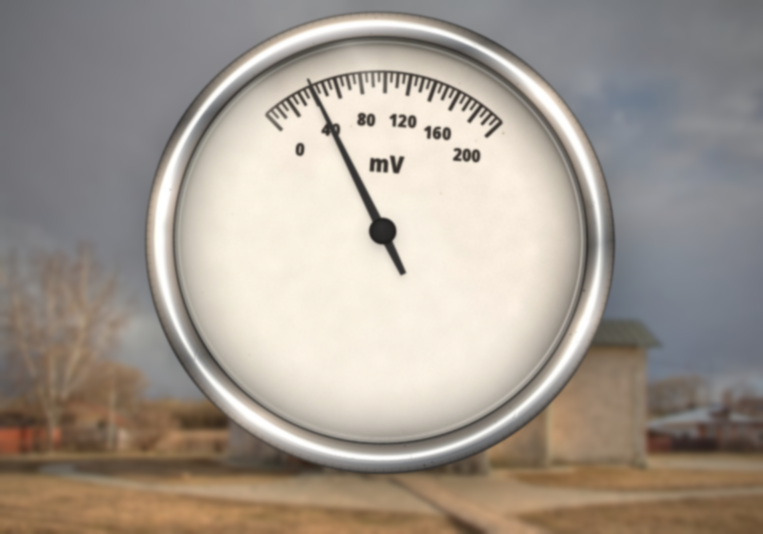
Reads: 40,mV
